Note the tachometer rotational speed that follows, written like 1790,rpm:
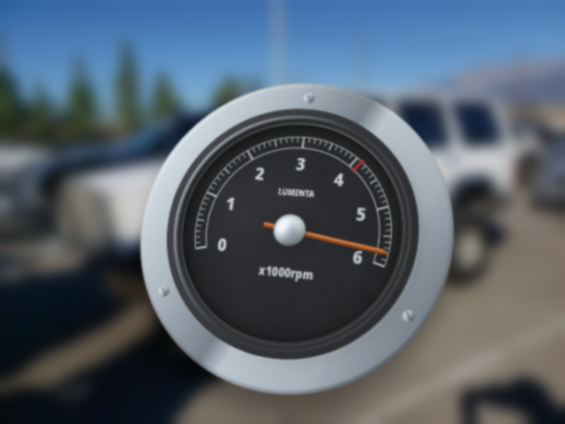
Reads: 5800,rpm
